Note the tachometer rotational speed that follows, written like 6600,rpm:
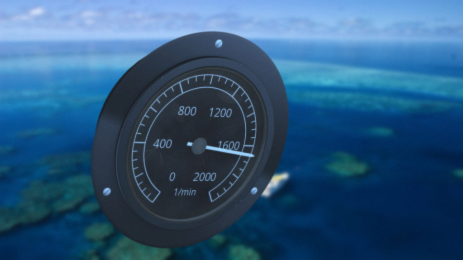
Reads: 1650,rpm
